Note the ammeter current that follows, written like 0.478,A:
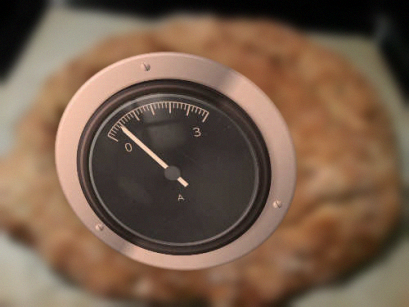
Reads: 0.5,A
